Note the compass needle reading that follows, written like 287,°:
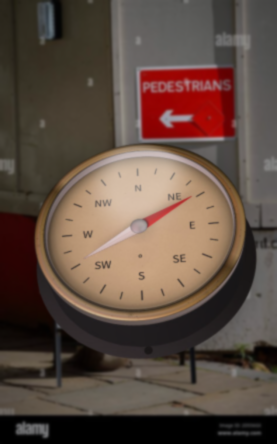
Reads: 60,°
